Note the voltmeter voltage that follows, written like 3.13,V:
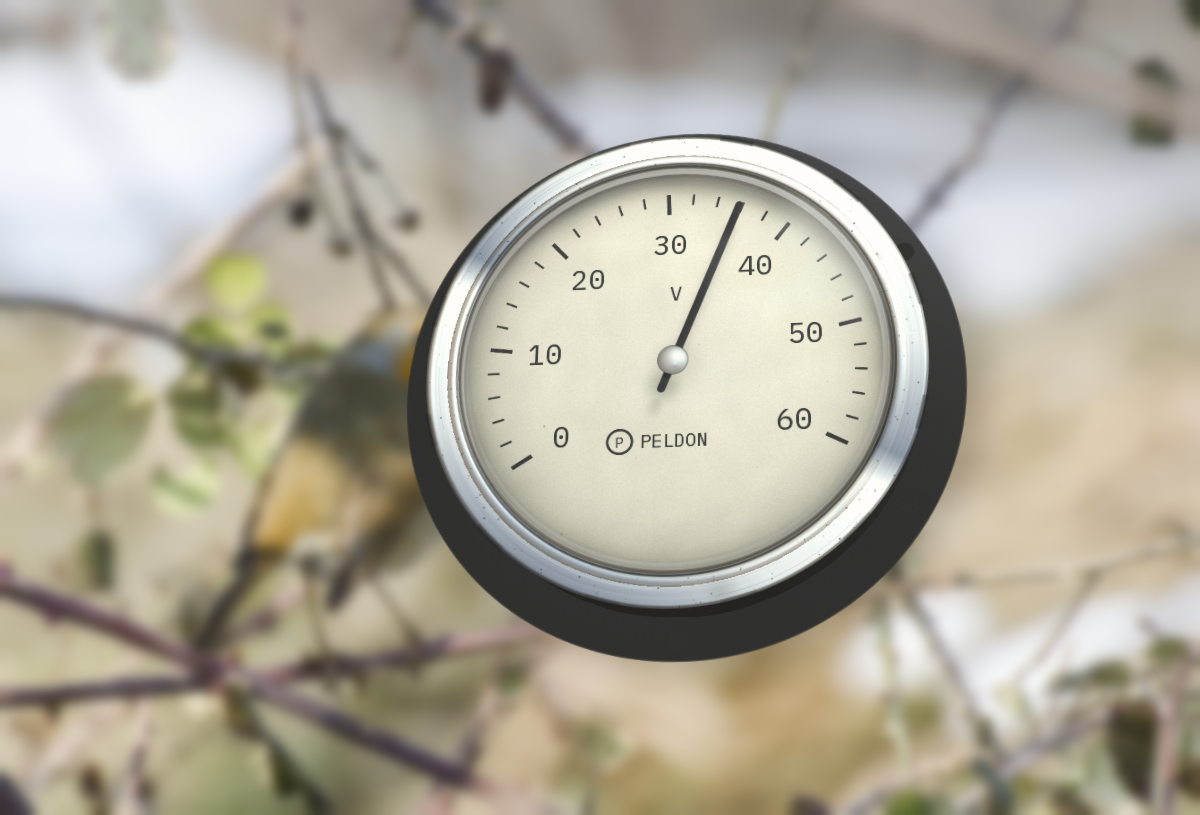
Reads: 36,V
